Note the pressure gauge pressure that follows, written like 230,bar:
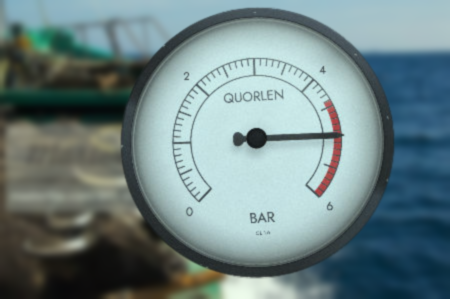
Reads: 5,bar
